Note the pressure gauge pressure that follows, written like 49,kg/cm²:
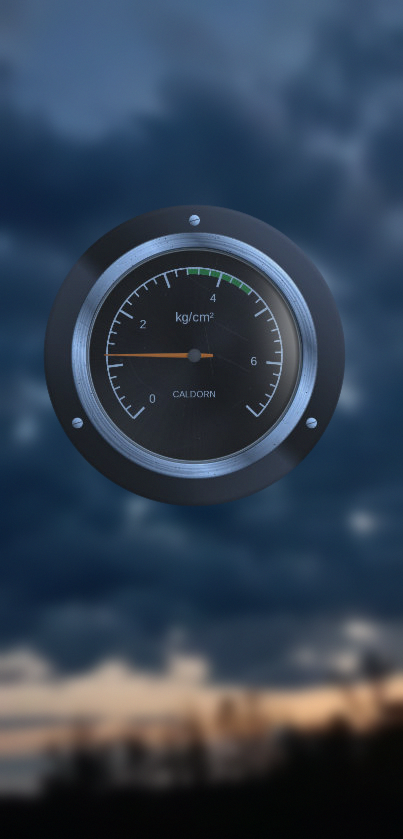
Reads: 1.2,kg/cm²
